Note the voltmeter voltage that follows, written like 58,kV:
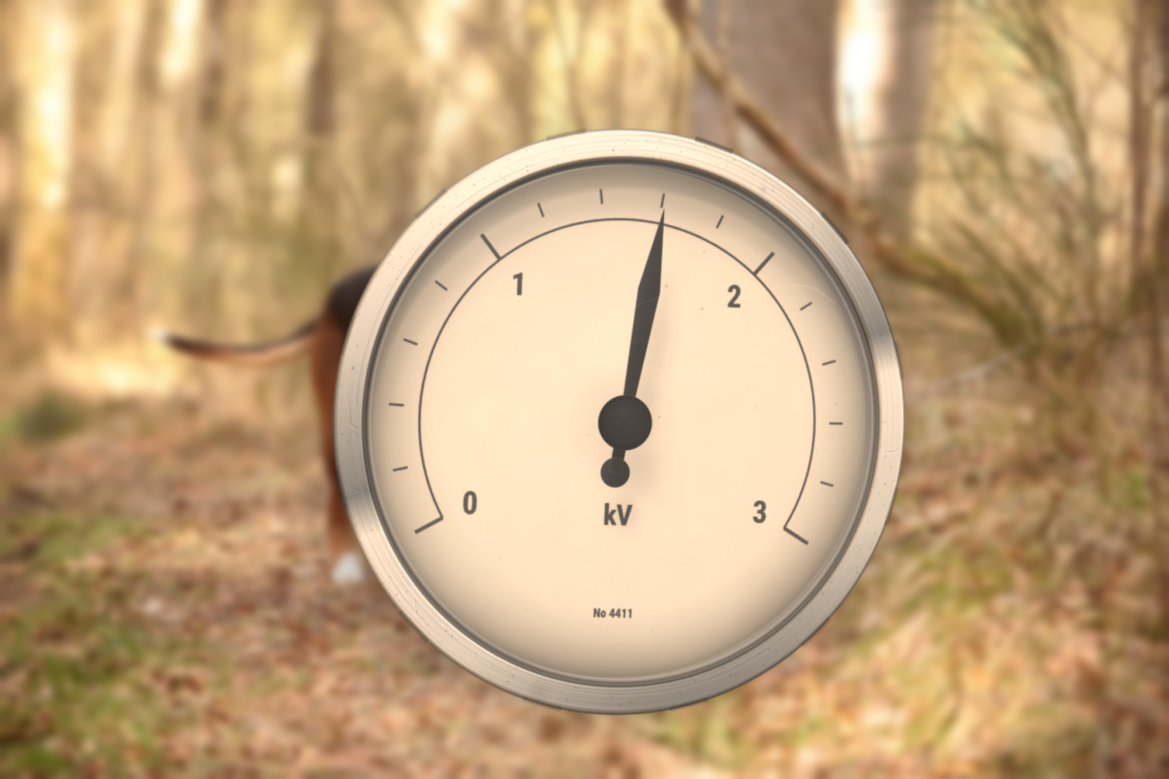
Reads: 1.6,kV
